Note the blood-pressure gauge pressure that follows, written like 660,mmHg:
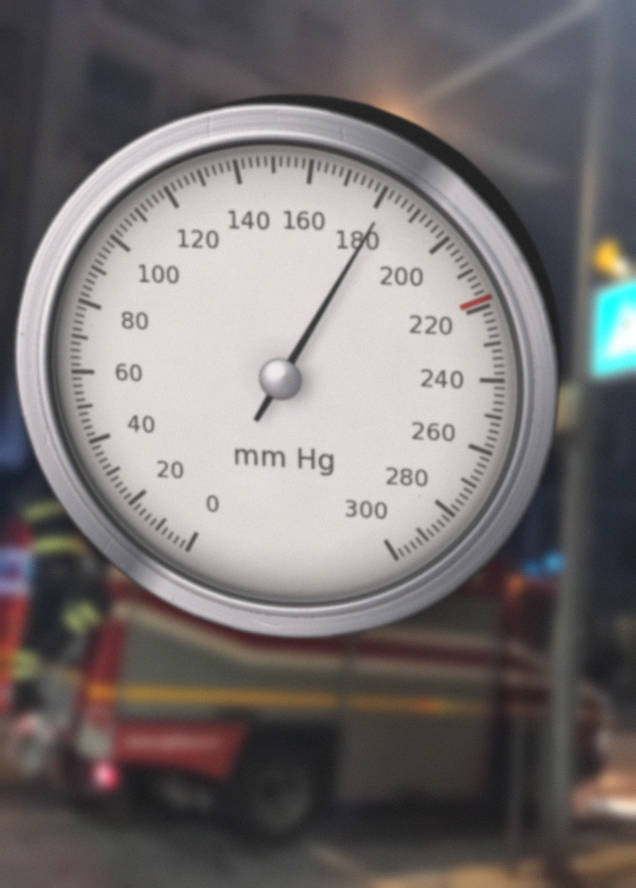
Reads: 182,mmHg
